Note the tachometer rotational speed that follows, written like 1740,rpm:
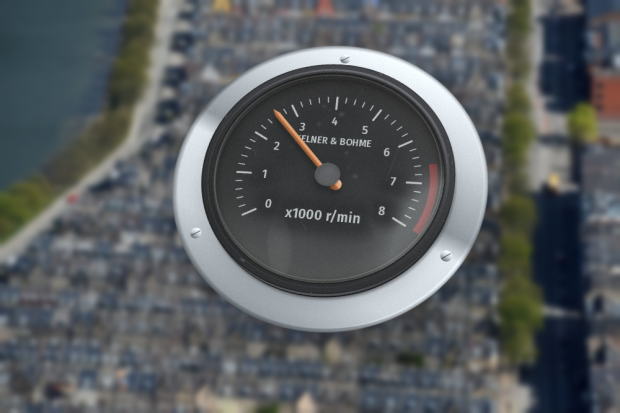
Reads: 2600,rpm
